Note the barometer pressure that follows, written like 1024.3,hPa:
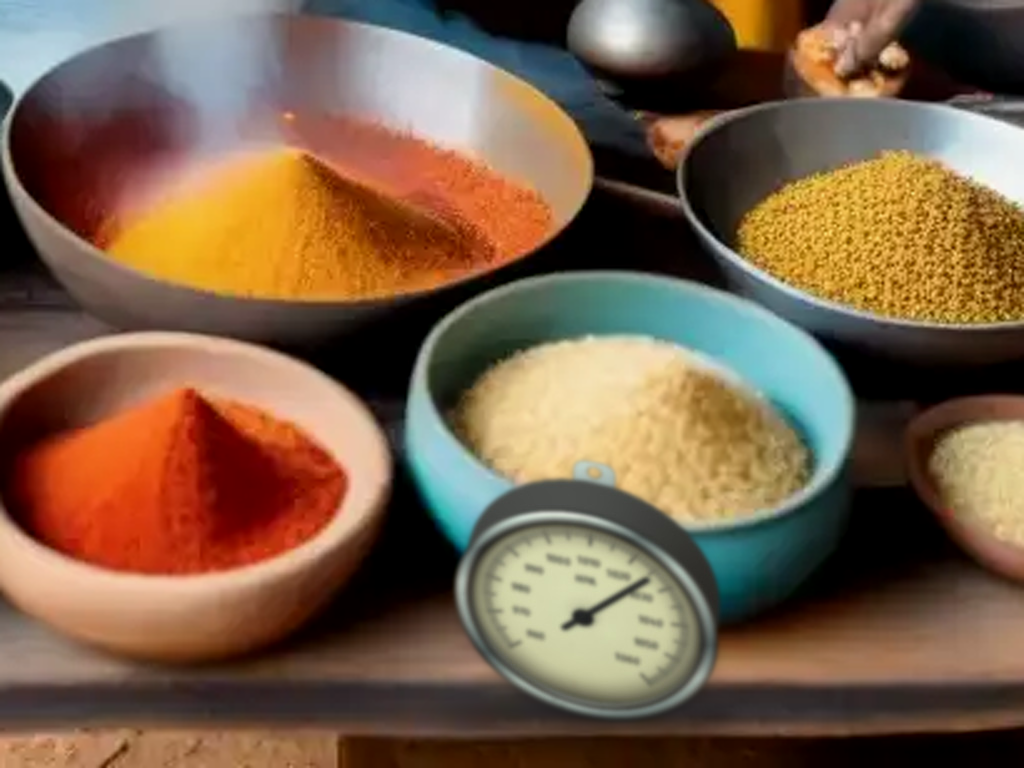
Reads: 1025,hPa
